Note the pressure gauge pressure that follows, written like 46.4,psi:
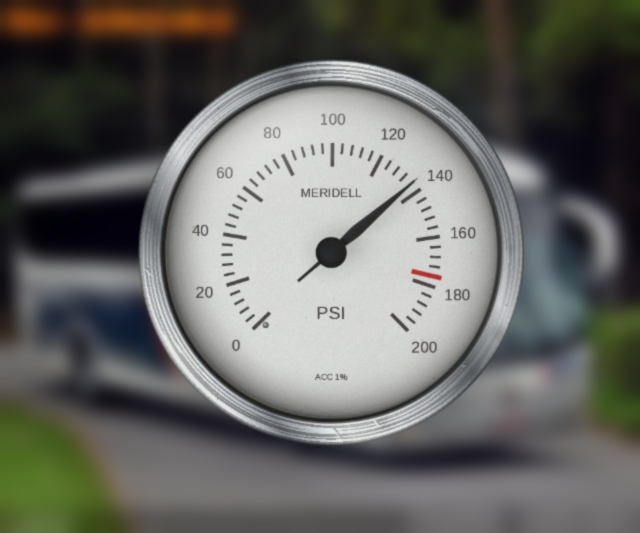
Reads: 136,psi
